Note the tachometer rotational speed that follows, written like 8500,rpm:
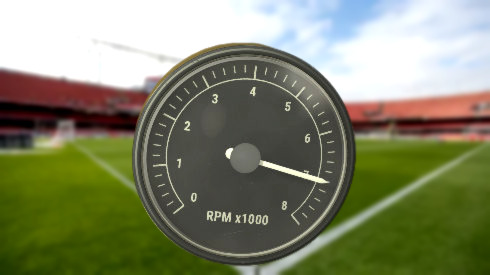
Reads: 7000,rpm
